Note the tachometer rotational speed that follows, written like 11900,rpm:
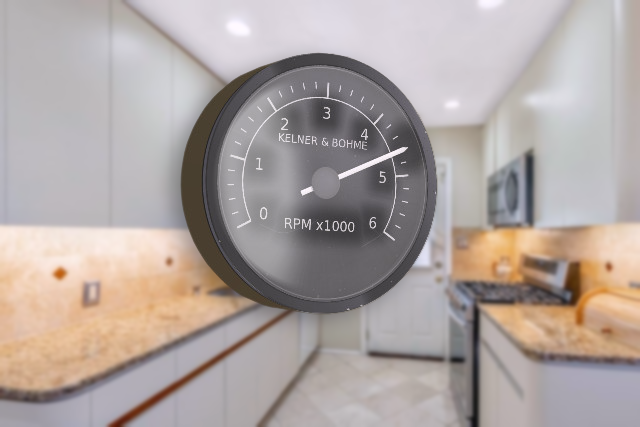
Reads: 4600,rpm
